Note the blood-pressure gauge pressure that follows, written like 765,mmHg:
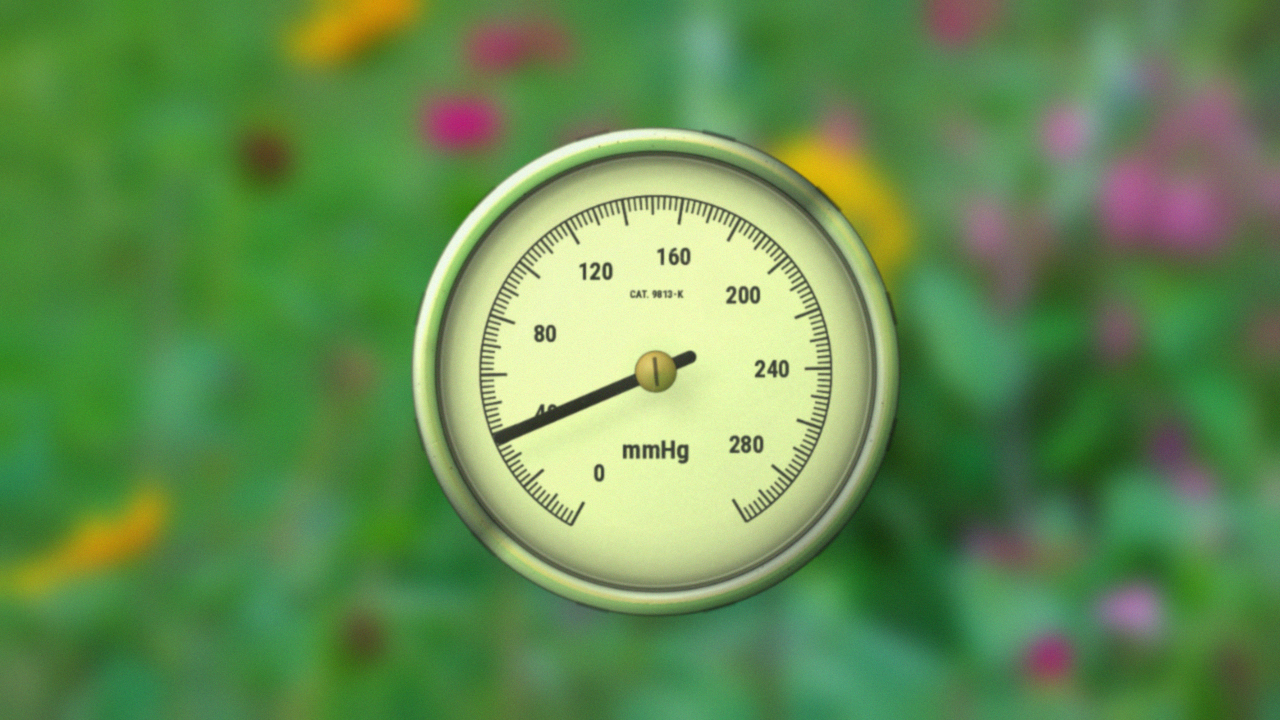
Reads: 38,mmHg
